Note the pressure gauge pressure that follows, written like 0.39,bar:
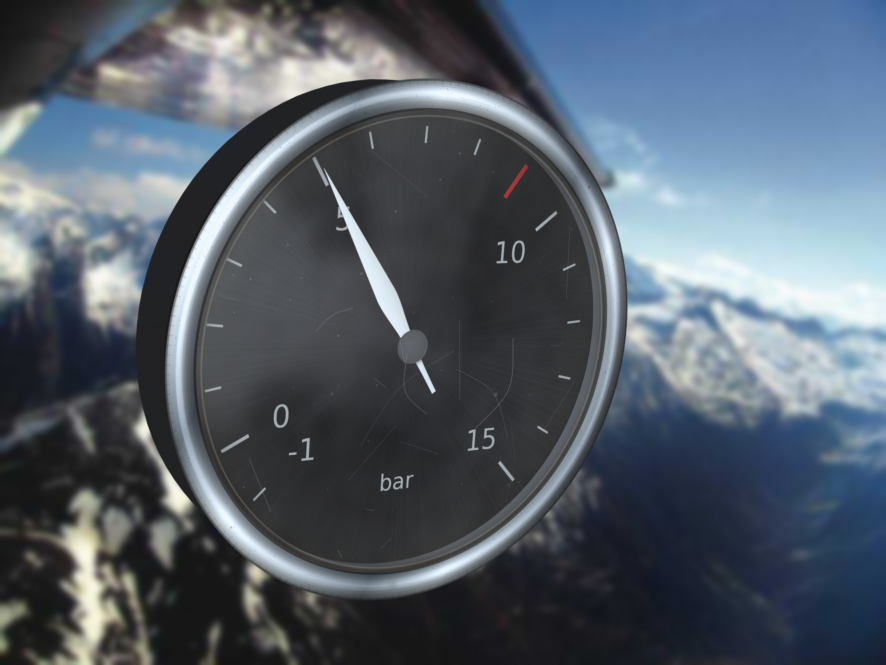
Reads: 5,bar
